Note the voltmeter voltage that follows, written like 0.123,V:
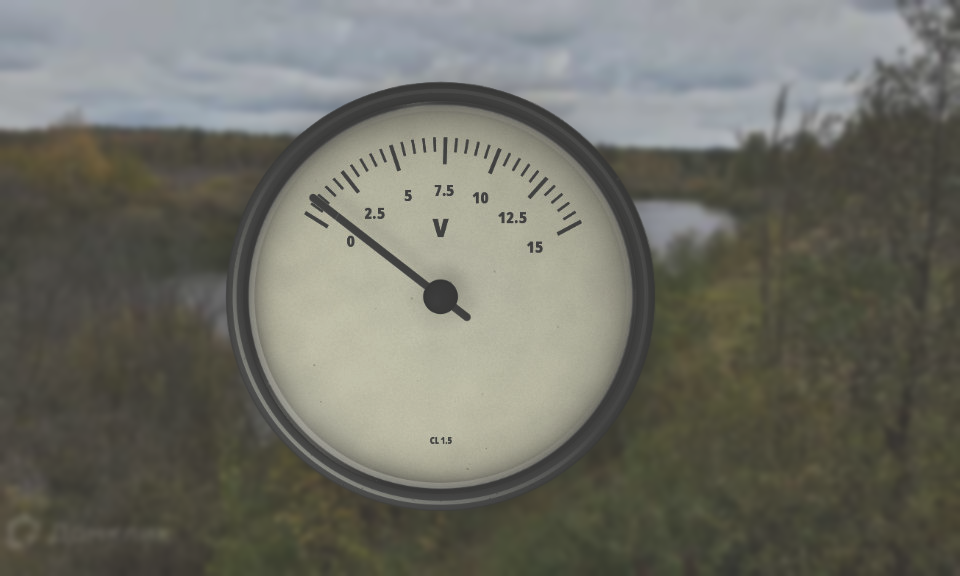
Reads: 0.75,V
